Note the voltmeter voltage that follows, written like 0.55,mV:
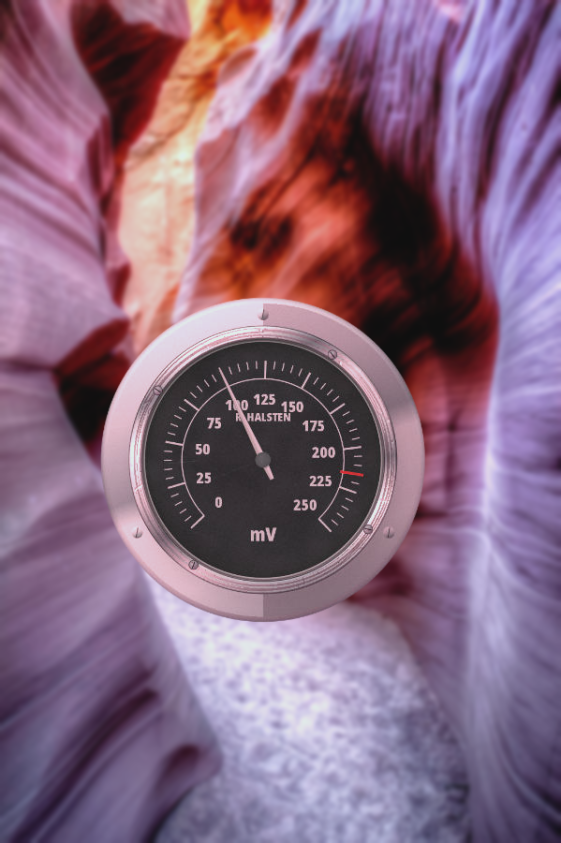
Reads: 100,mV
